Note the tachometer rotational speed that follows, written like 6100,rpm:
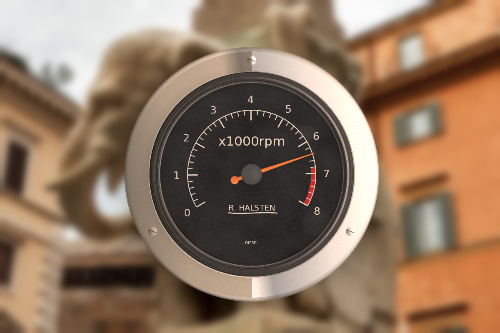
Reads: 6400,rpm
